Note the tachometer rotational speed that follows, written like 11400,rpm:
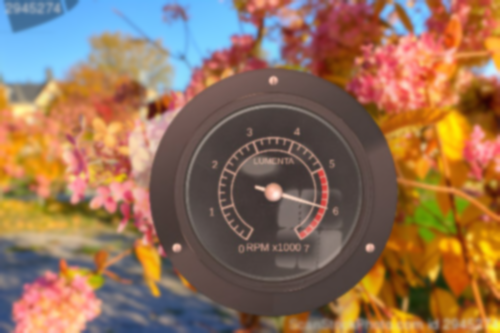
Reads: 6000,rpm
